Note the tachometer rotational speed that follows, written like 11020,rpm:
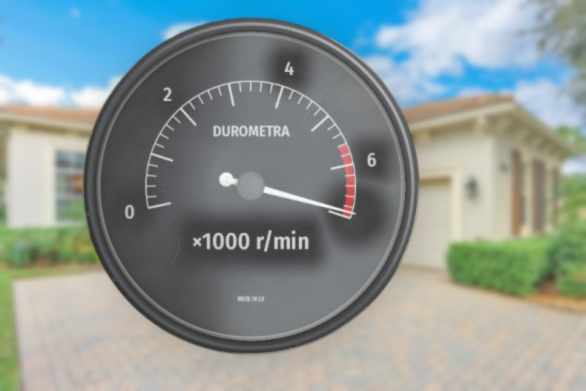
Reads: 6900,rpm
